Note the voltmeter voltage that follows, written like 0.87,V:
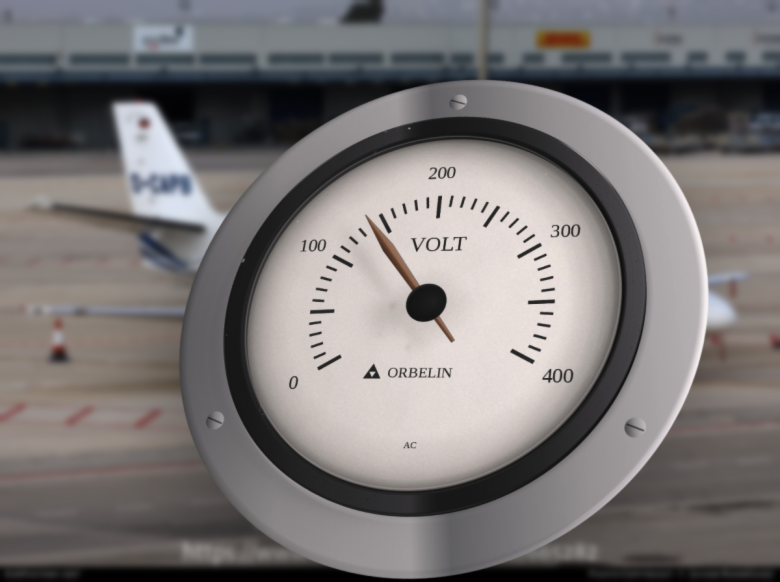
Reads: 140,V
